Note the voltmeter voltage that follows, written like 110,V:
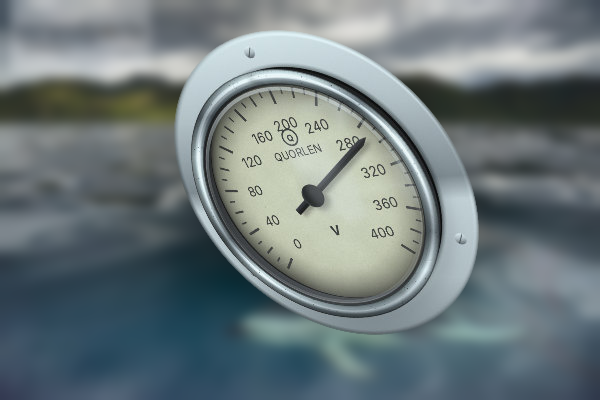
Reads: 290,V
